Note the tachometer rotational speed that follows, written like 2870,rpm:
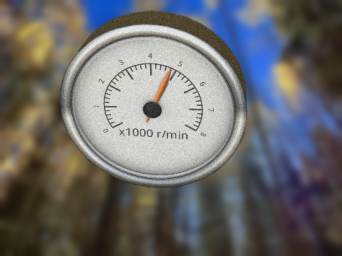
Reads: 4800,rpm
